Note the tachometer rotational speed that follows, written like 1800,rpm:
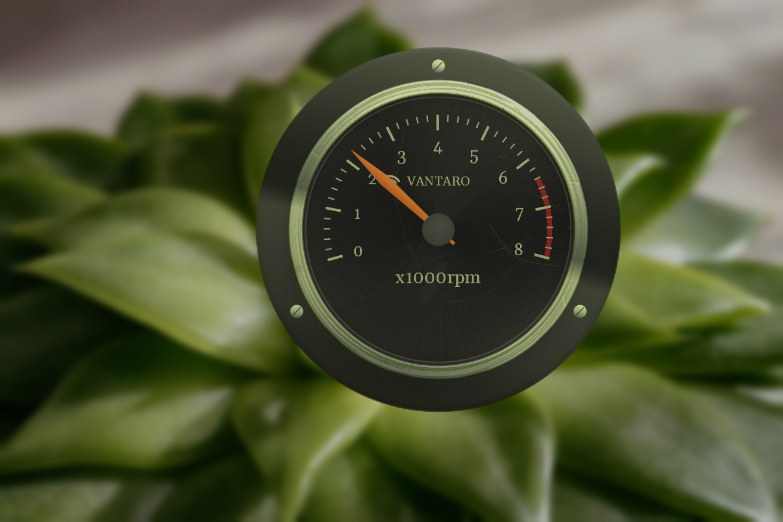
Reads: 2200,rpm
